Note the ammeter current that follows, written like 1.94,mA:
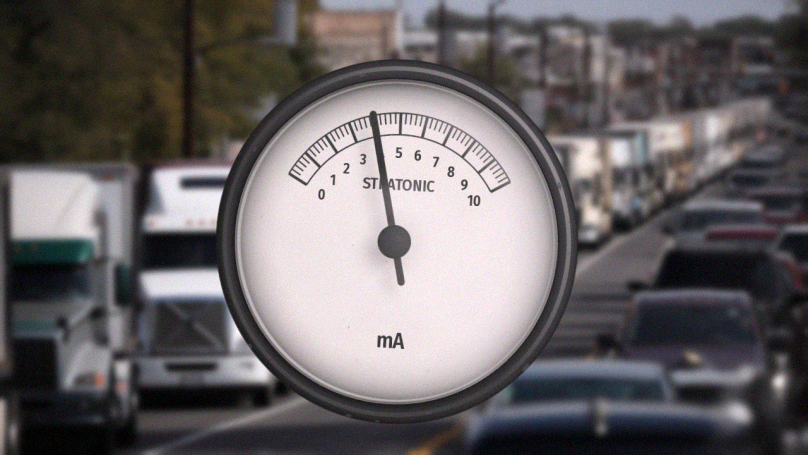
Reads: 4,mA
